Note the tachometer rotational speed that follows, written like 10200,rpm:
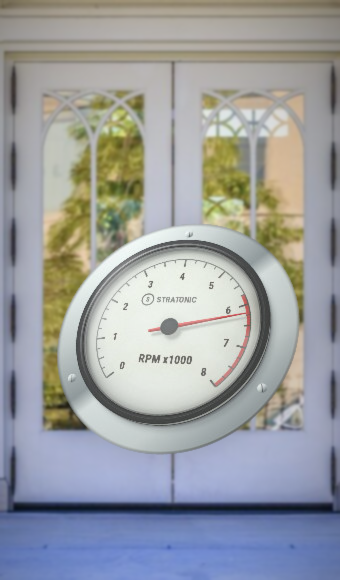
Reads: 6250,rpm
